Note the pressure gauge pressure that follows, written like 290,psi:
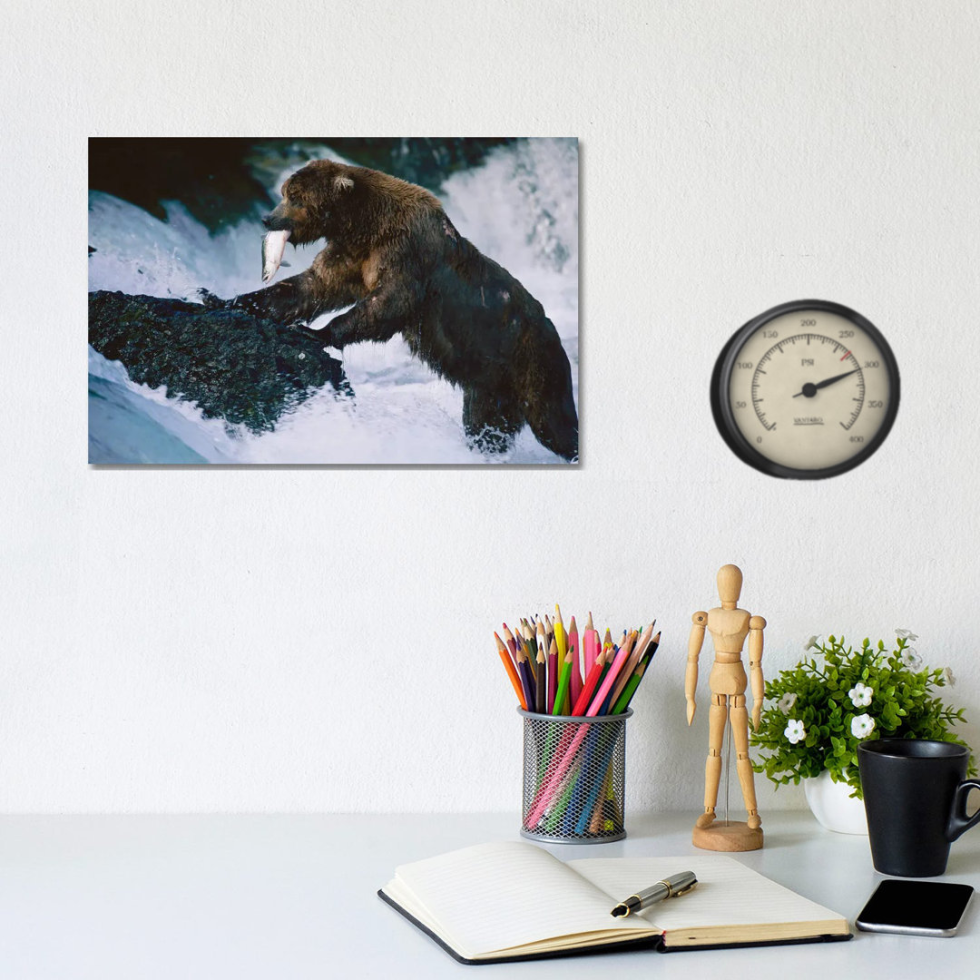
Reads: 300,psi
